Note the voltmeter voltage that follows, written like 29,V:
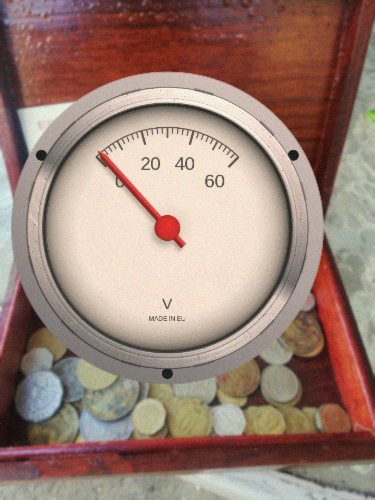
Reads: 2,V
